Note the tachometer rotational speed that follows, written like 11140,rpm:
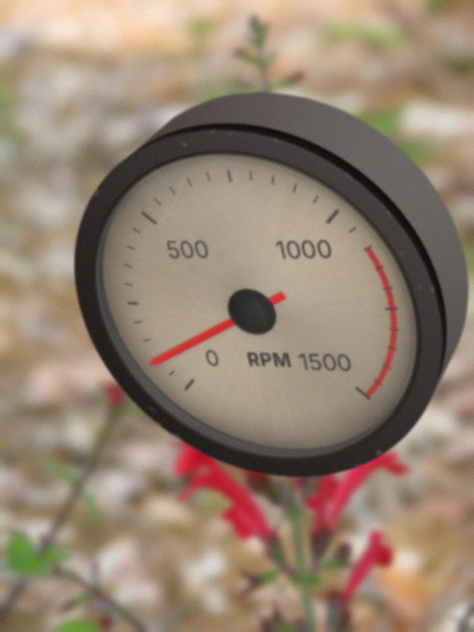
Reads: 100,rpm
